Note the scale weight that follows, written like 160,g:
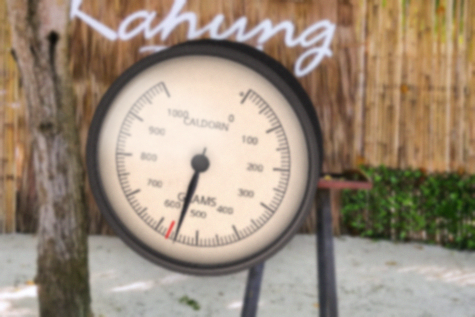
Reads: 550,g
